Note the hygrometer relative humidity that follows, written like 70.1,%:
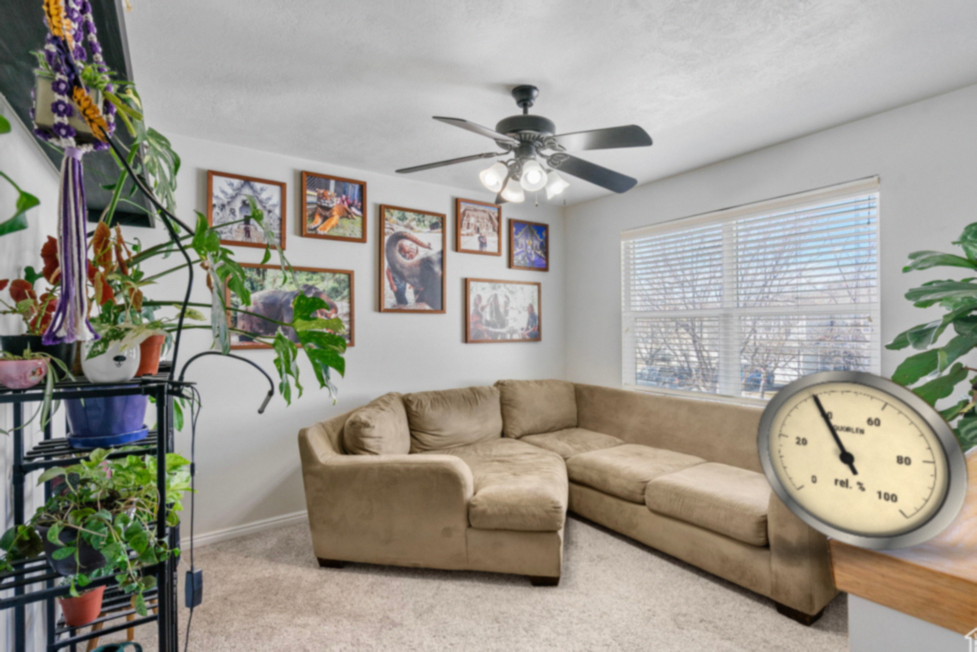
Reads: 40,%
